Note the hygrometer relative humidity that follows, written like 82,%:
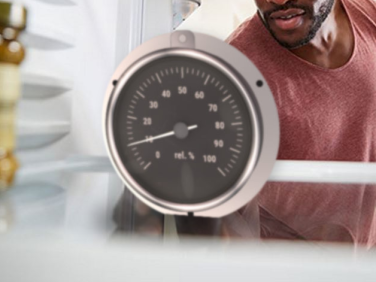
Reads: 10,%
